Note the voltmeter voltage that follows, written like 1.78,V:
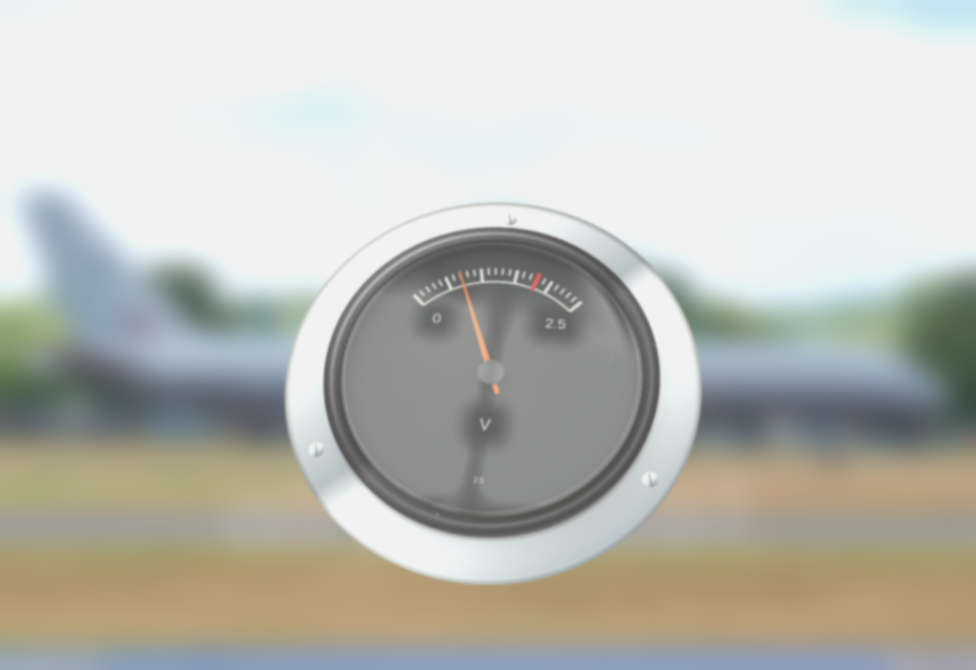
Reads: 0.7,V
